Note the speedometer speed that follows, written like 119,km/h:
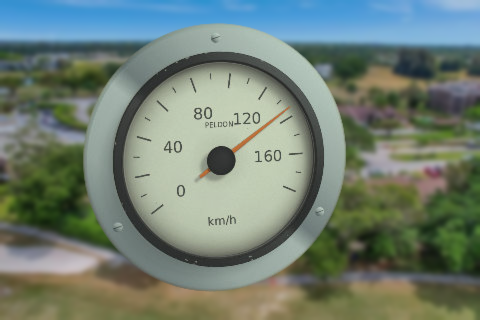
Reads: 135,km/h
